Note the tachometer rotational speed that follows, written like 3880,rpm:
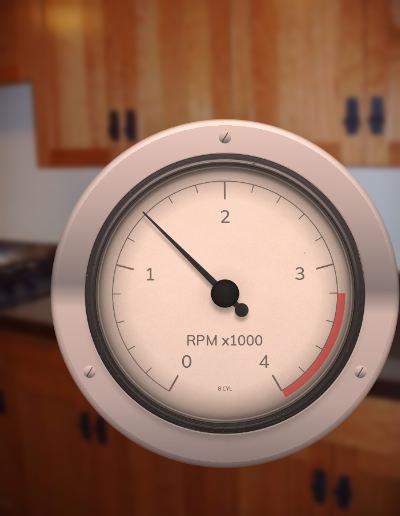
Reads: 1400,rpm
